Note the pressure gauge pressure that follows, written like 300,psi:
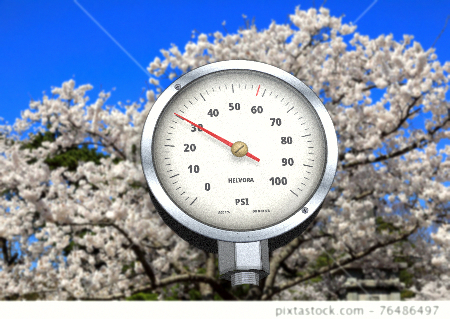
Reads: 30,psi
